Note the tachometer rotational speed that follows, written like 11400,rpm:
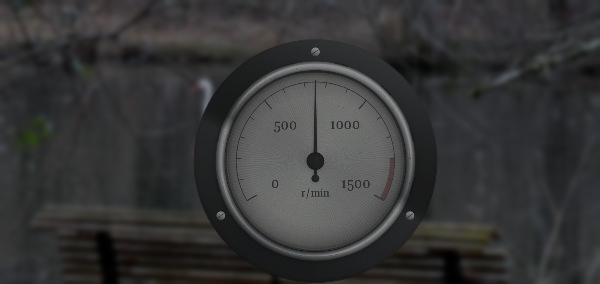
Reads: 750,rpm
